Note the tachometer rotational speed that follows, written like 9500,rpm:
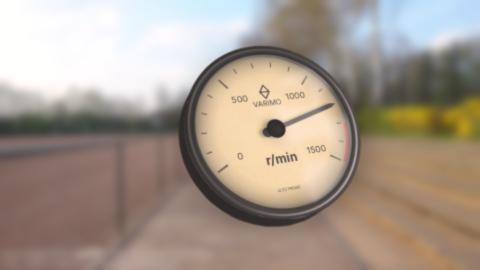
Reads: 1200,rpm
